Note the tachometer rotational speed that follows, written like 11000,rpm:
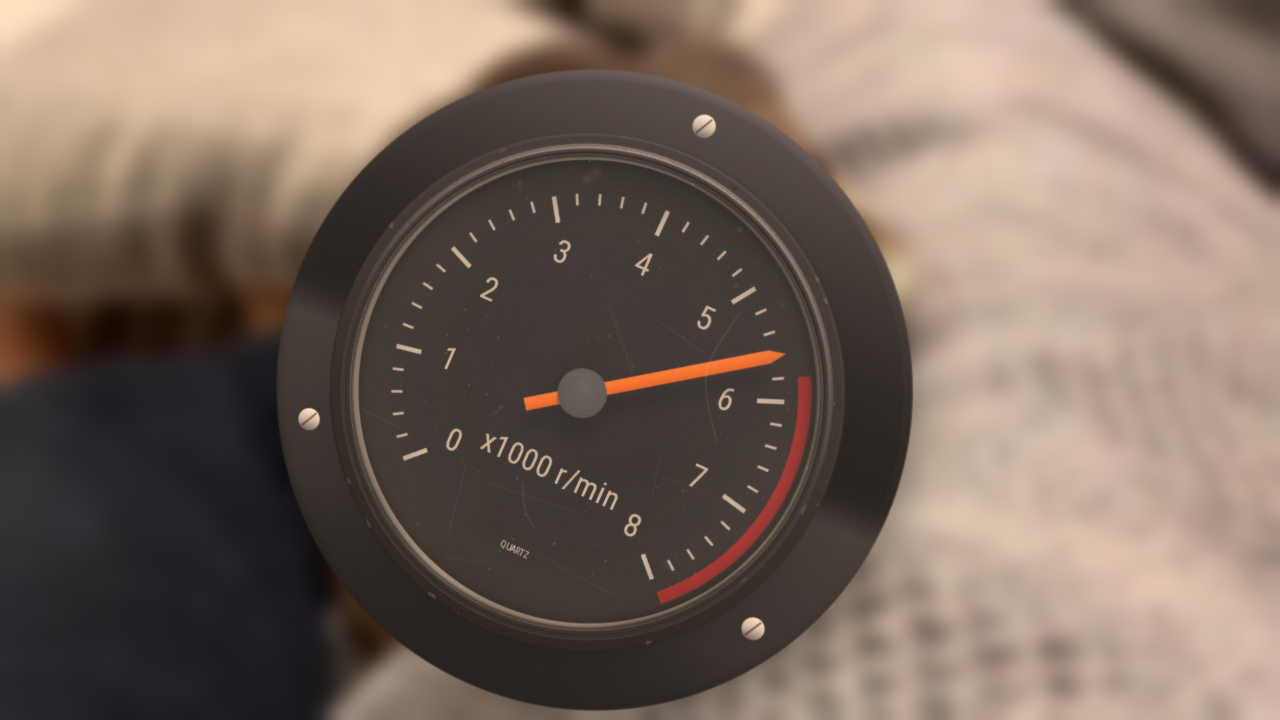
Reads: 5600,rpm
